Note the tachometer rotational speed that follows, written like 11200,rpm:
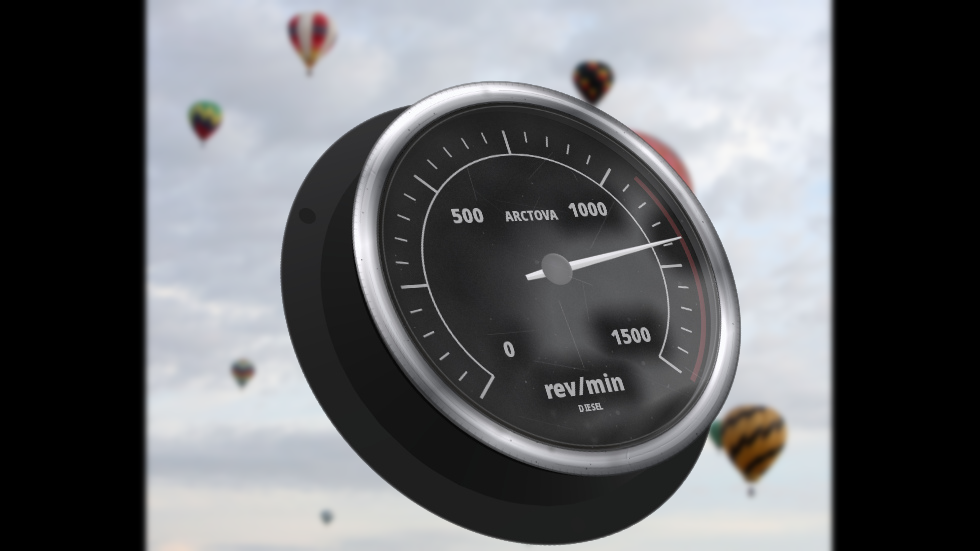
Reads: 1200,rpm
